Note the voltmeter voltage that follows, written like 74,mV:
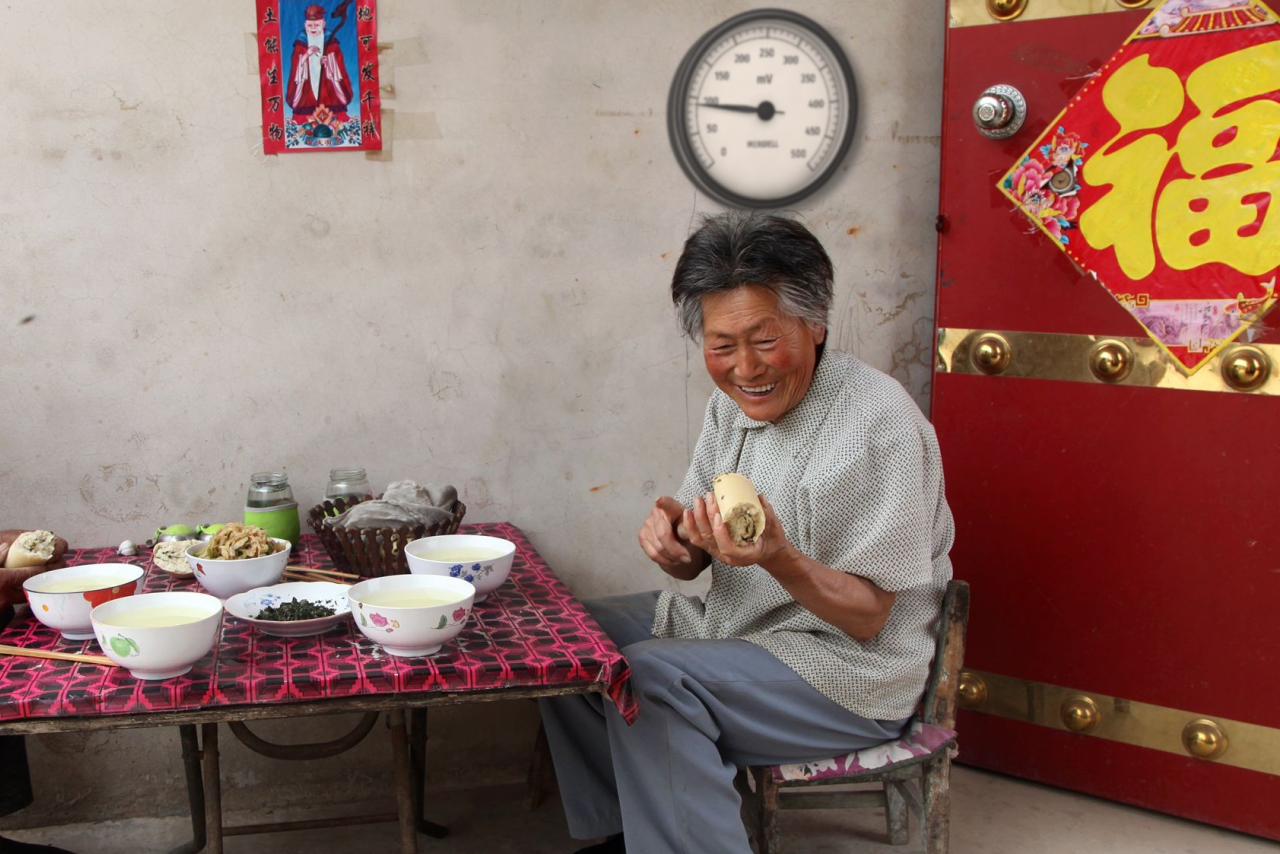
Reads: 90,mV
